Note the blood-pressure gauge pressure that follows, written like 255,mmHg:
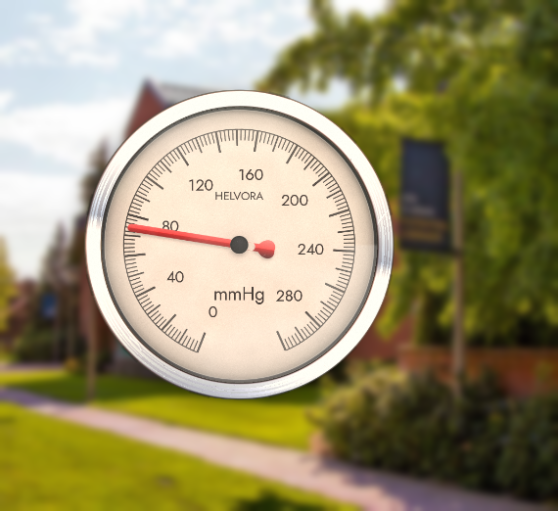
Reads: 74,mmHg
